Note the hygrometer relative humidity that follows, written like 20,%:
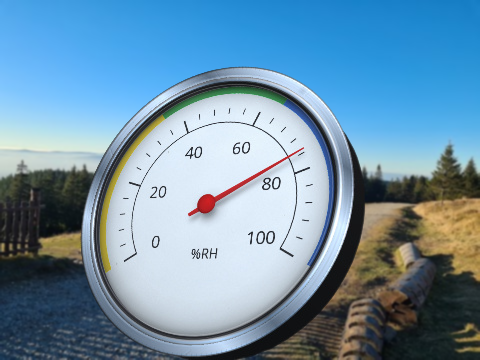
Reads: 76,%
